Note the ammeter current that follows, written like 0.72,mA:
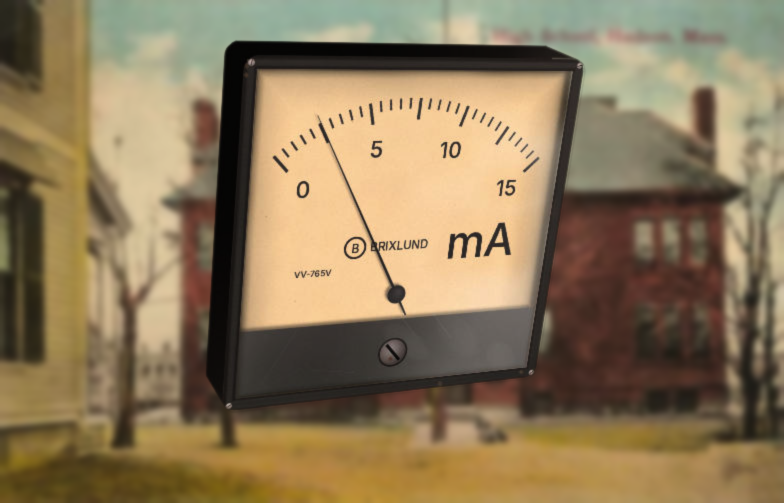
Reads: 2.5,mA
